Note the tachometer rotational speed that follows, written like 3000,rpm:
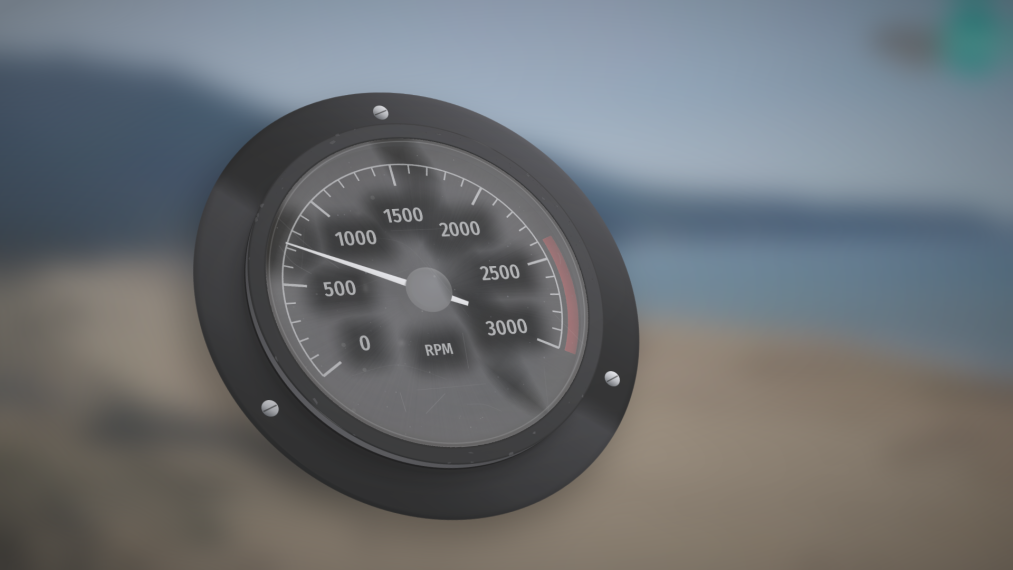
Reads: 700,rpm
